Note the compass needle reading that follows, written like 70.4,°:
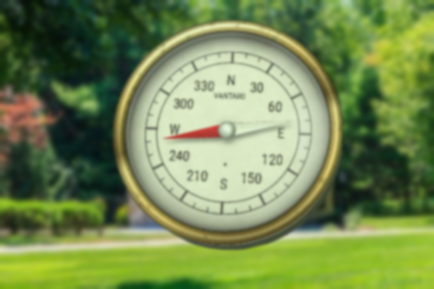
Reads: 260,°
